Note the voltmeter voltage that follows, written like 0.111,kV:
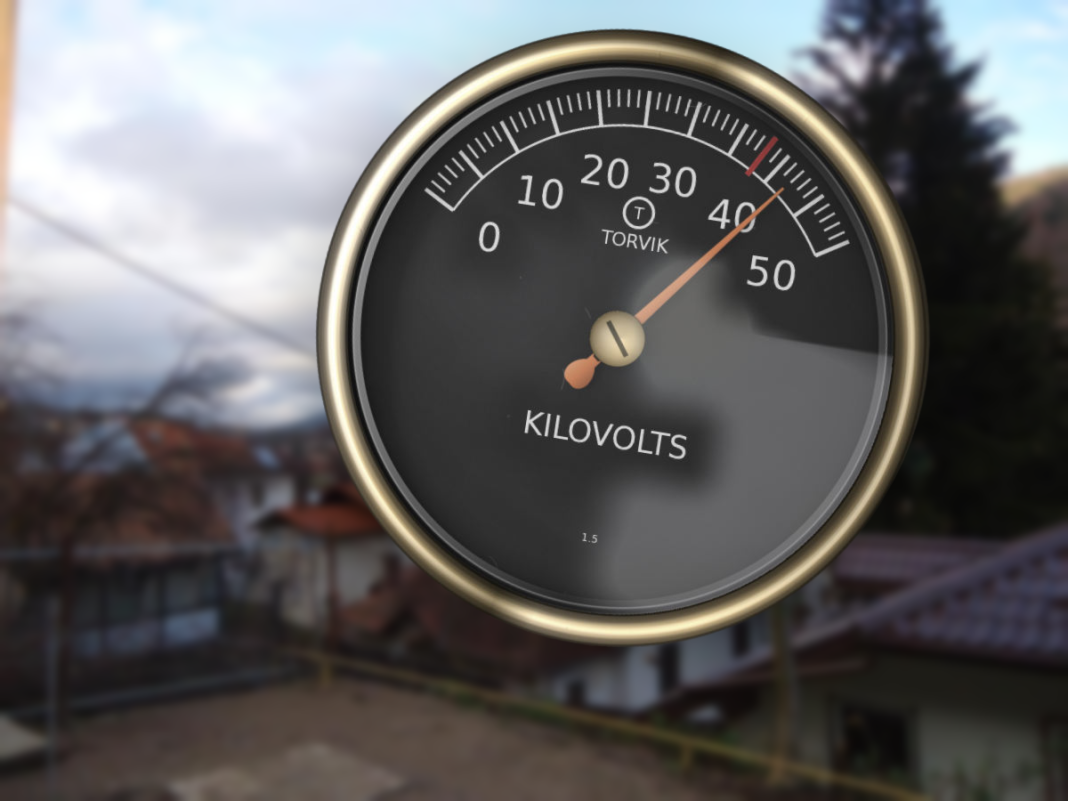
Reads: 42,kV
